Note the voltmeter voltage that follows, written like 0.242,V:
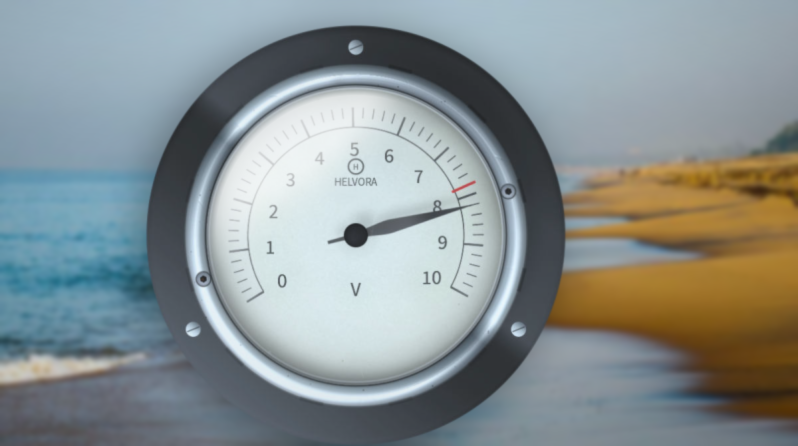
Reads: 8.2,V
